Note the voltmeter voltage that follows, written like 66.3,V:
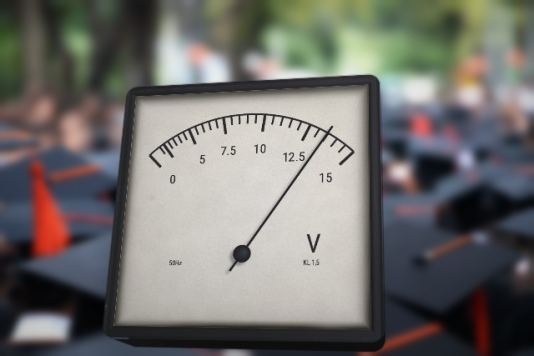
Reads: 13.5,V
